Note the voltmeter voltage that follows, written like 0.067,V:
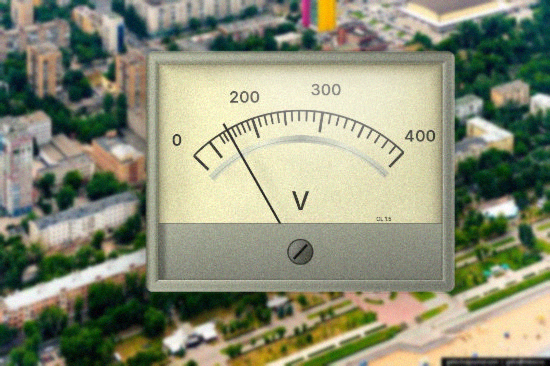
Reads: 150,V
